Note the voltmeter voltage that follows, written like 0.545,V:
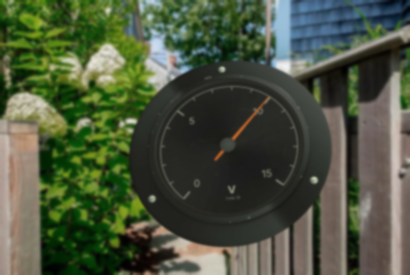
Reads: 10,V
